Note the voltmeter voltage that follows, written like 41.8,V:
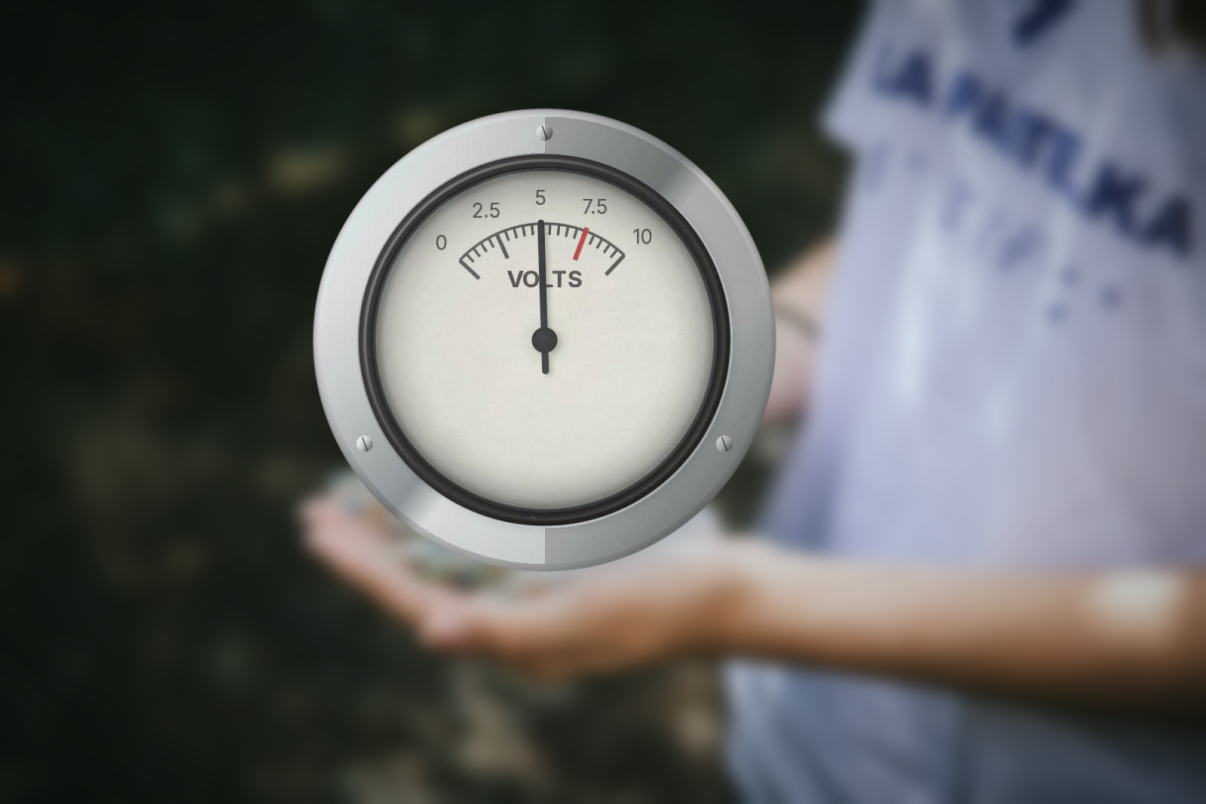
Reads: 5,V
